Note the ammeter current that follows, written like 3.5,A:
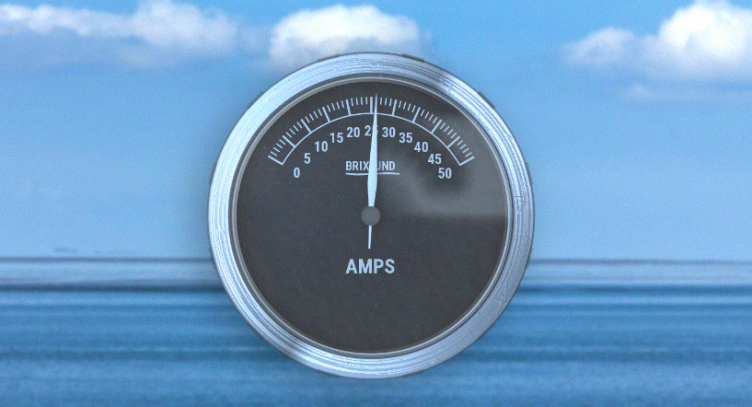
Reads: 26,A
